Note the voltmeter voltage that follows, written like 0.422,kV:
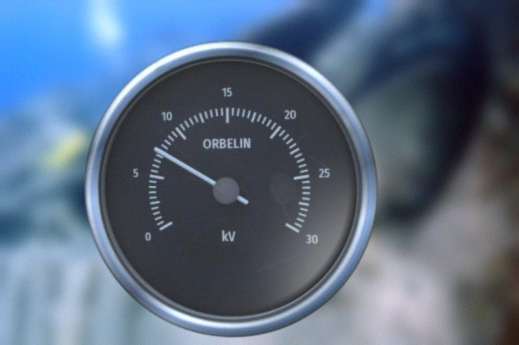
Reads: 7.5,kV
